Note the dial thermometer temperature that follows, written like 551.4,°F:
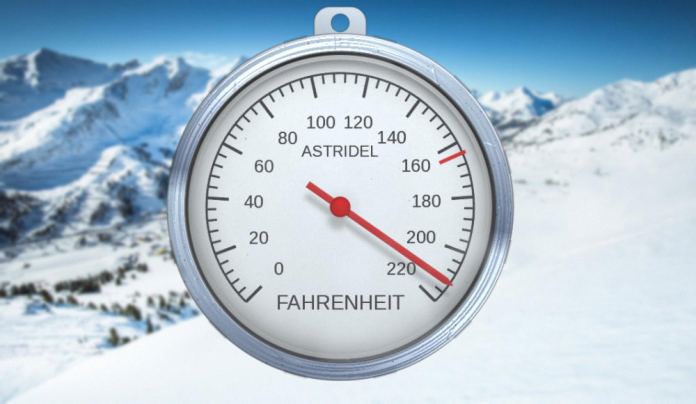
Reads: 212,°F
